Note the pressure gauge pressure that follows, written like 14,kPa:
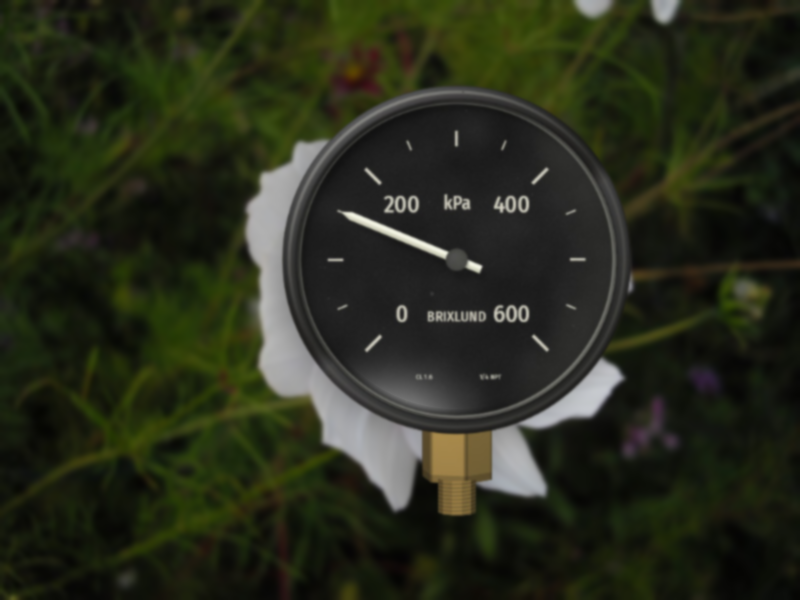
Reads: 150,kPa
